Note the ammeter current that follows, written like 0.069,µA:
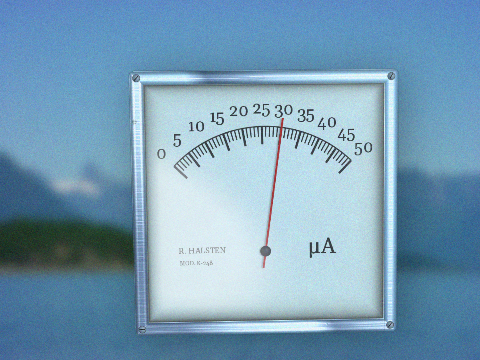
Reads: 30,µA
